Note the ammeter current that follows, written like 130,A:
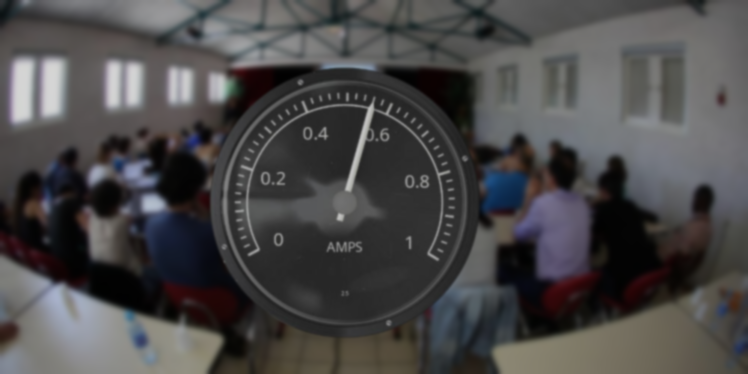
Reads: 0.56,A
